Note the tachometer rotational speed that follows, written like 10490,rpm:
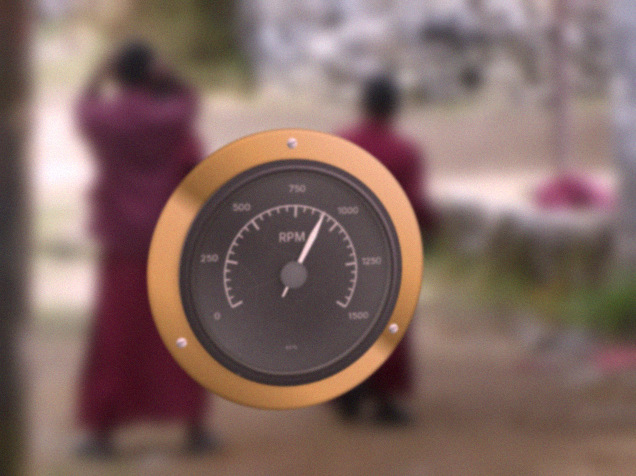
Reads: 900,rpm
